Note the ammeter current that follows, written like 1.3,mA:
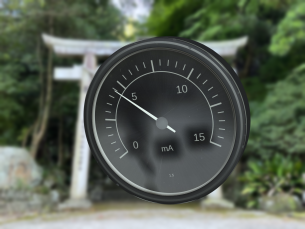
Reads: 4.5,mA
